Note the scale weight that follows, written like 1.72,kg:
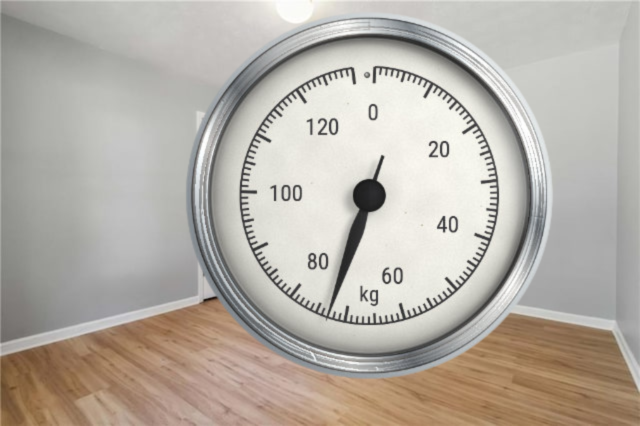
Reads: 73,kg
